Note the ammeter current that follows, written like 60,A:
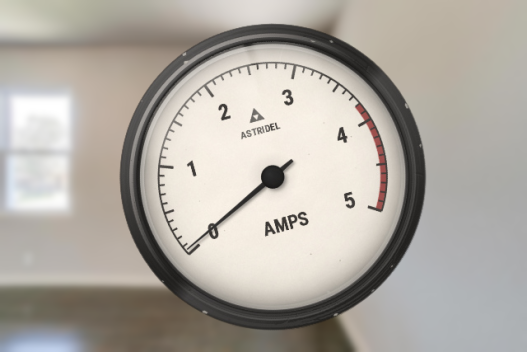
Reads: 0.05,A
